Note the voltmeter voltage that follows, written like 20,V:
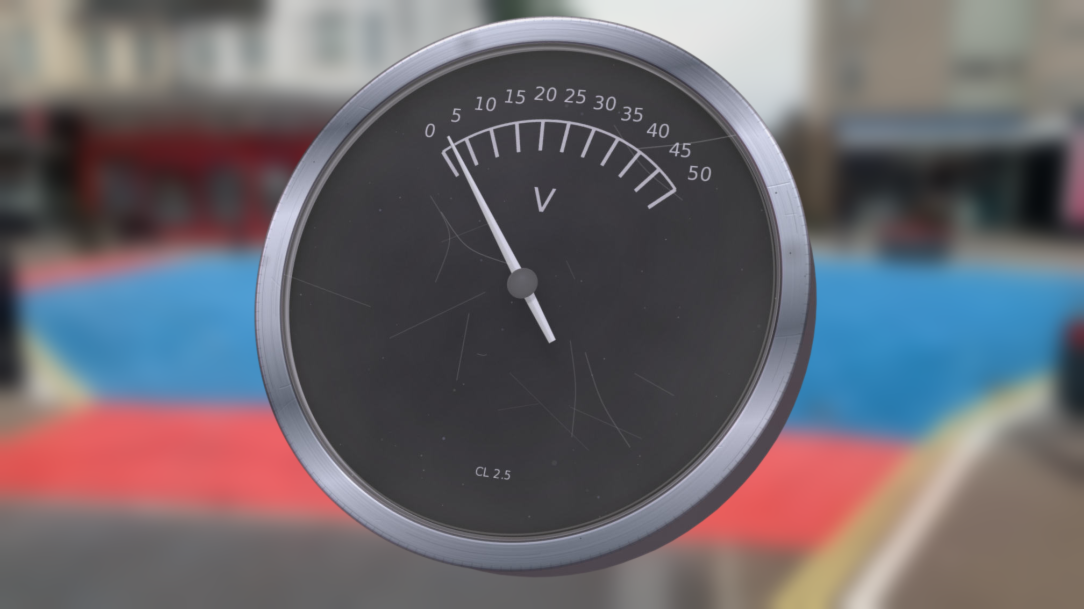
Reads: 2.5,V
